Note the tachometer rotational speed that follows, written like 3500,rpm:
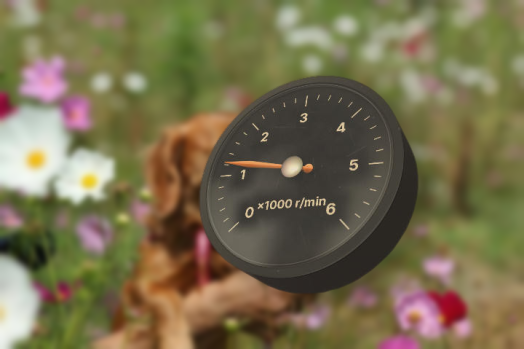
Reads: 1200,rpm
